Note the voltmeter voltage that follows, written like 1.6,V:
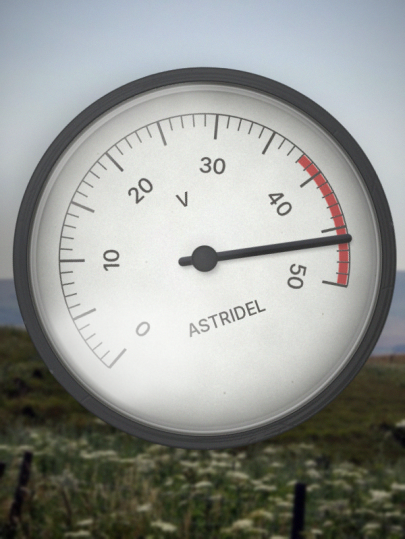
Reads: 46,V
